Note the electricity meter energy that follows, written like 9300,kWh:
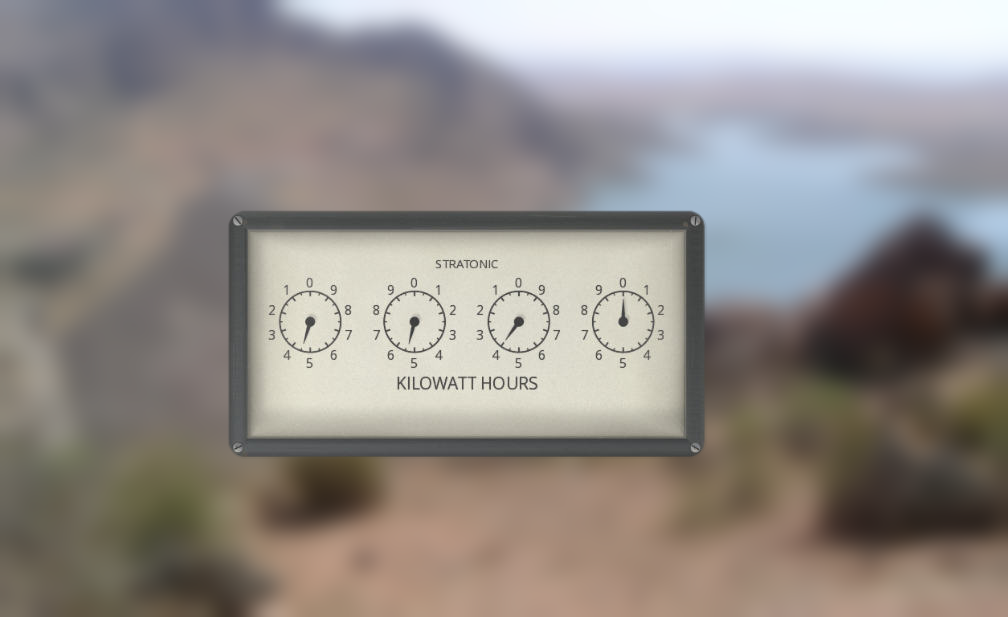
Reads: 4540,kWh
